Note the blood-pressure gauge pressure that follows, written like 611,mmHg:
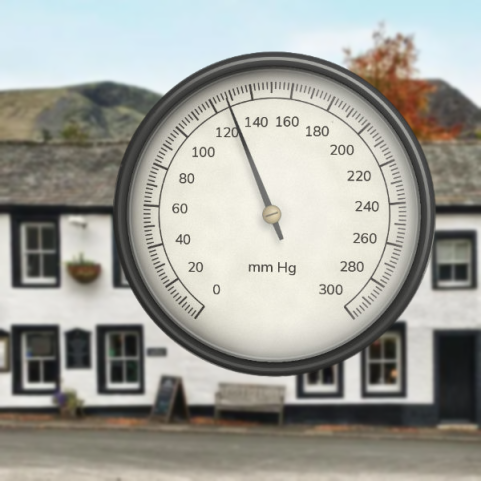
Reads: 128,mmHg
